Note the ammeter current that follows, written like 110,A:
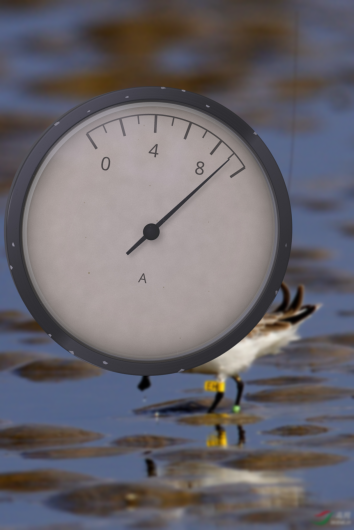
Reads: 9,A
